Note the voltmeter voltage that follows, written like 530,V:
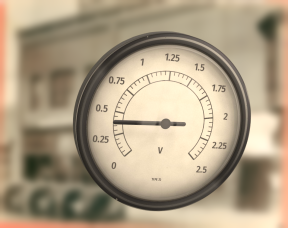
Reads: 0.4,V
